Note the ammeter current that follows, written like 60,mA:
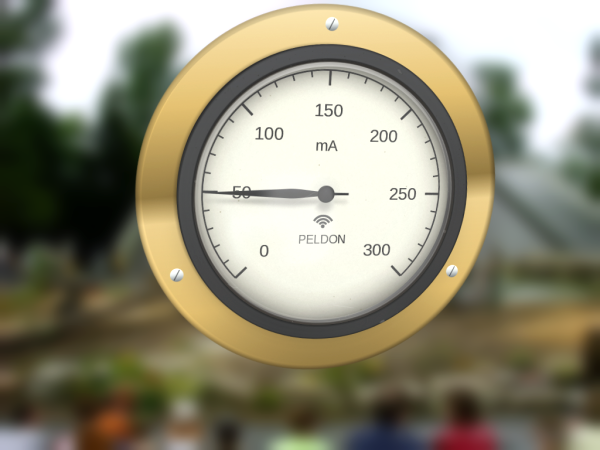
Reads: 50,mA
